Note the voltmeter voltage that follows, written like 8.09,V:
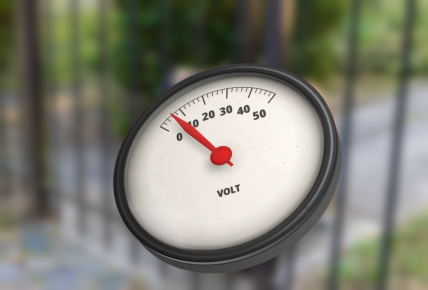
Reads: 6,V
